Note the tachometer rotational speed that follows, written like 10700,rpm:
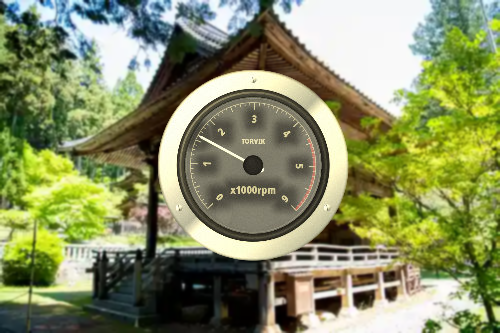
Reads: 1600,rpm
